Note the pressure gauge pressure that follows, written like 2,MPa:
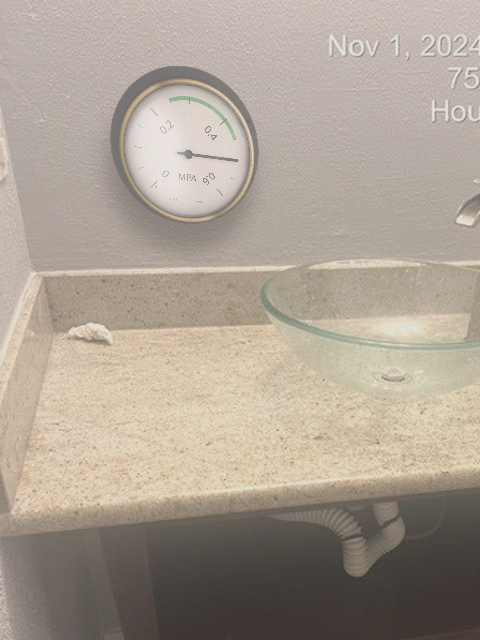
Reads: 0.5,MPa
